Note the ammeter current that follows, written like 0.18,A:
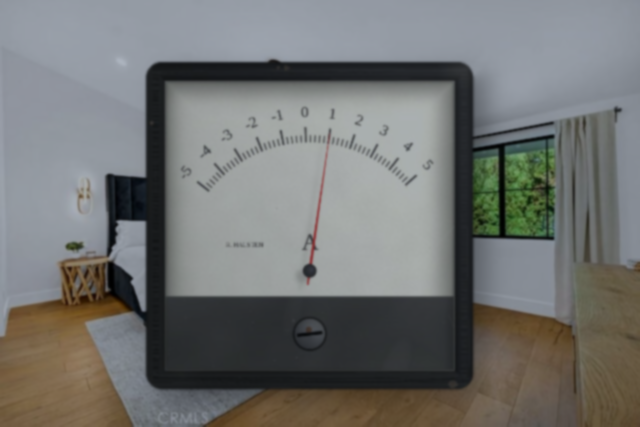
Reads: 1,A
